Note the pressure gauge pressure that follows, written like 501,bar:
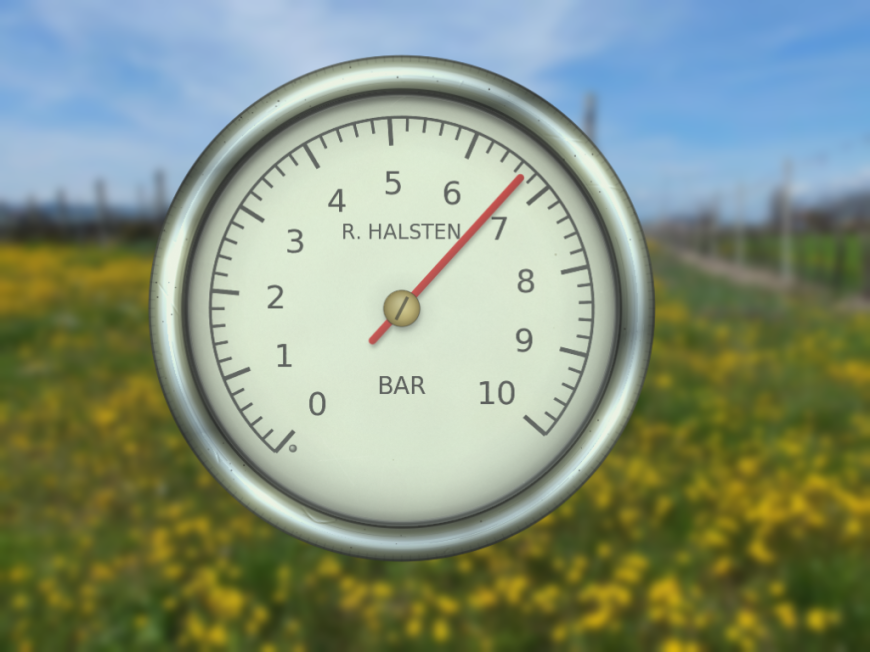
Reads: 6.7,bar
